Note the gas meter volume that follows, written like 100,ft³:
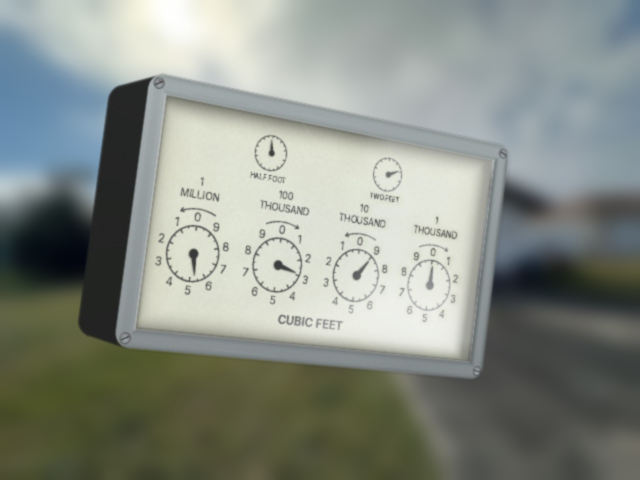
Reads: 529000,ft³
